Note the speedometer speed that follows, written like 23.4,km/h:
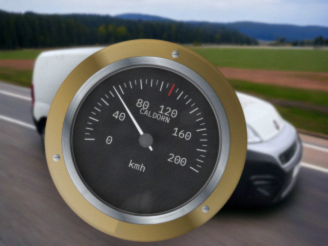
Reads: 55,km/h
